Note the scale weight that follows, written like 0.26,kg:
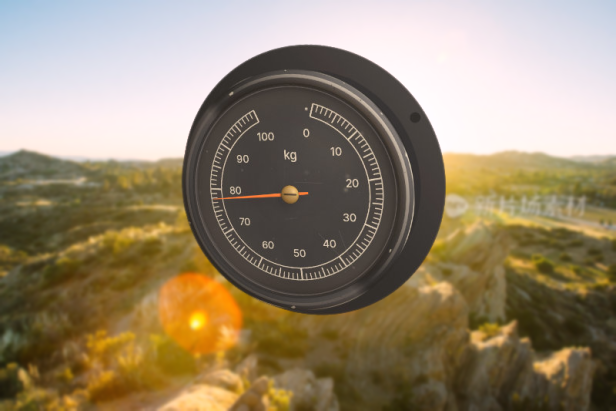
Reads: 78,kg
